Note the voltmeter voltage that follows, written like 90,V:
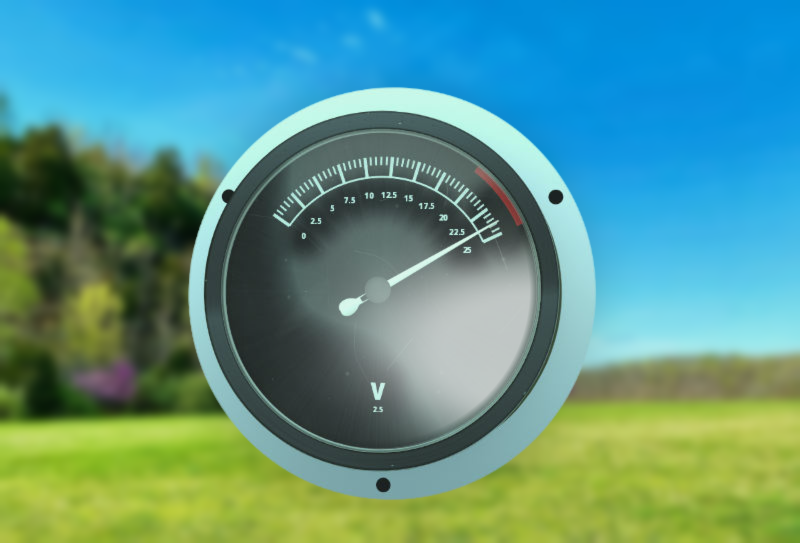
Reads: 24,V
